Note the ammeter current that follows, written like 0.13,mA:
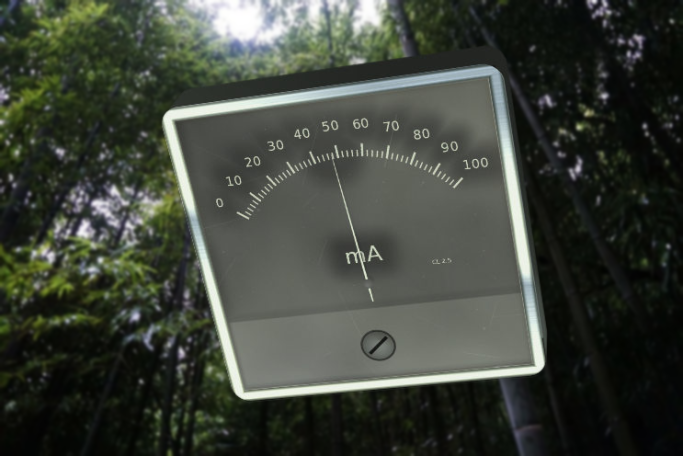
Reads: 48,mA
